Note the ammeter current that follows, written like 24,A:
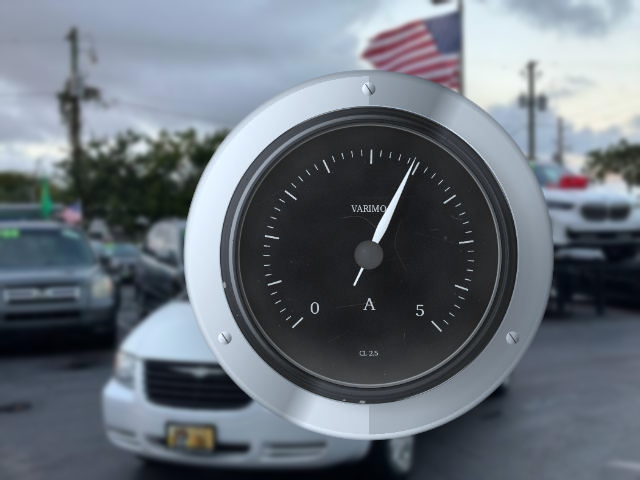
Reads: 2.95,A
